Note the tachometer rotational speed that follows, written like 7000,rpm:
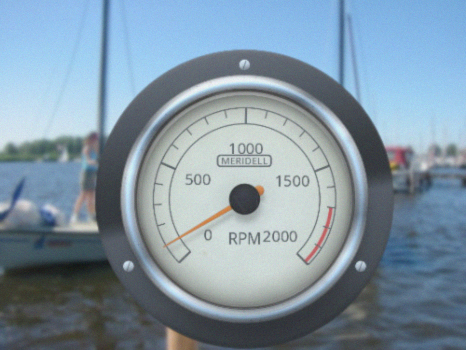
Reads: 100,rpm
